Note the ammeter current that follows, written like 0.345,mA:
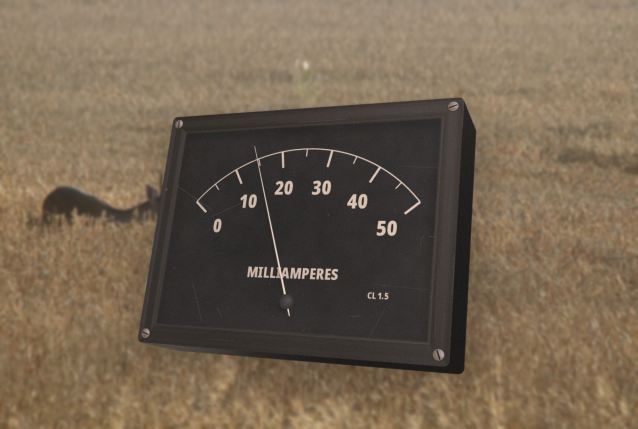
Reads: 15,mA
